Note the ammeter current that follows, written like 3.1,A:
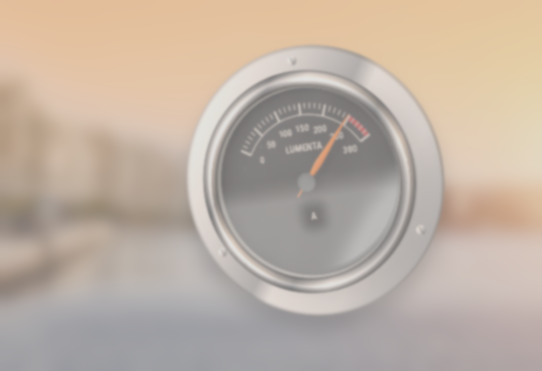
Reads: 250,A
